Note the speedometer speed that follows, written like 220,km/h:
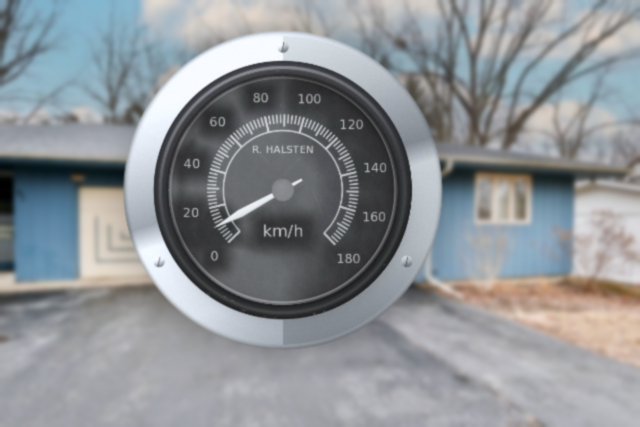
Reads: 10,km/h
